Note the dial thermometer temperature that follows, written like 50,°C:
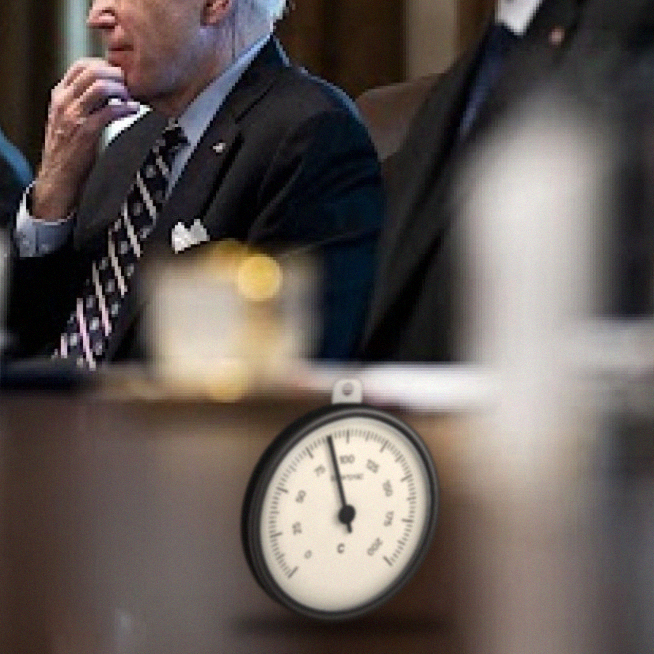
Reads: 87.5,°C
